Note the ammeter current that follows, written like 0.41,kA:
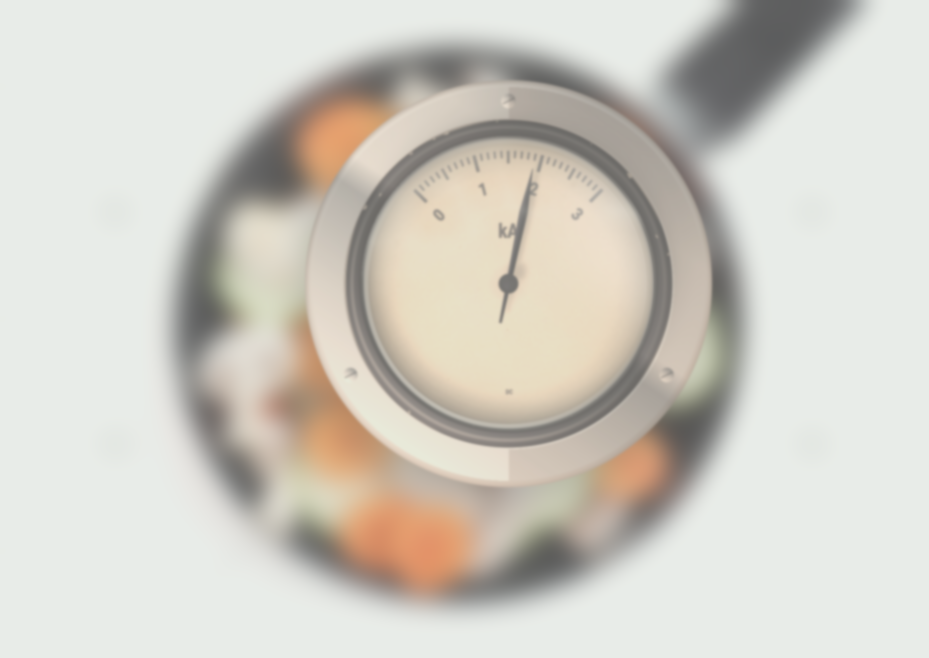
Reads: 1.9,kA
